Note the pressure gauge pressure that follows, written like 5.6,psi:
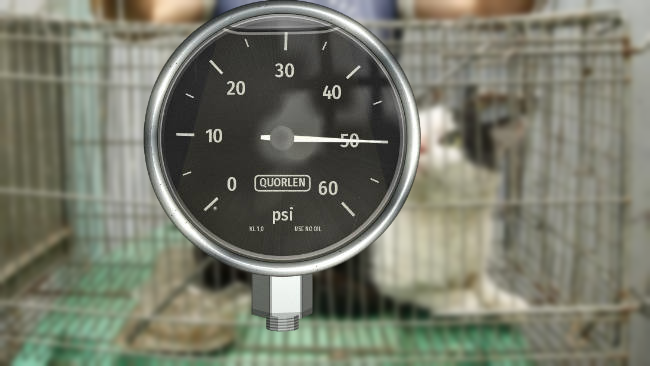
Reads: 50,psi
